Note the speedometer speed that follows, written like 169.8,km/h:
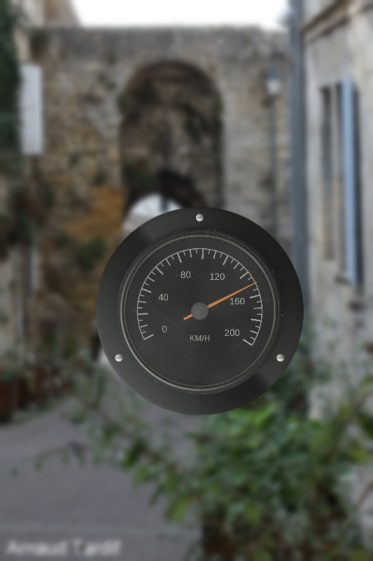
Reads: 150,km/h
